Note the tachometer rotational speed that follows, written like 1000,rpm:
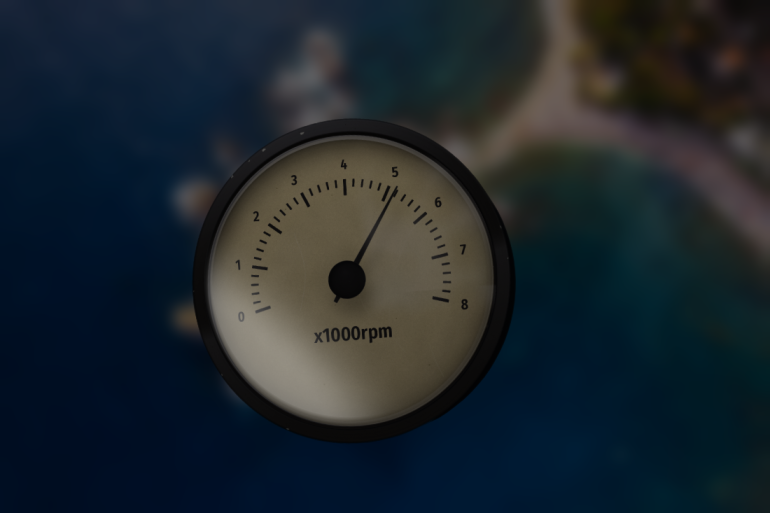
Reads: 5200,rpm
